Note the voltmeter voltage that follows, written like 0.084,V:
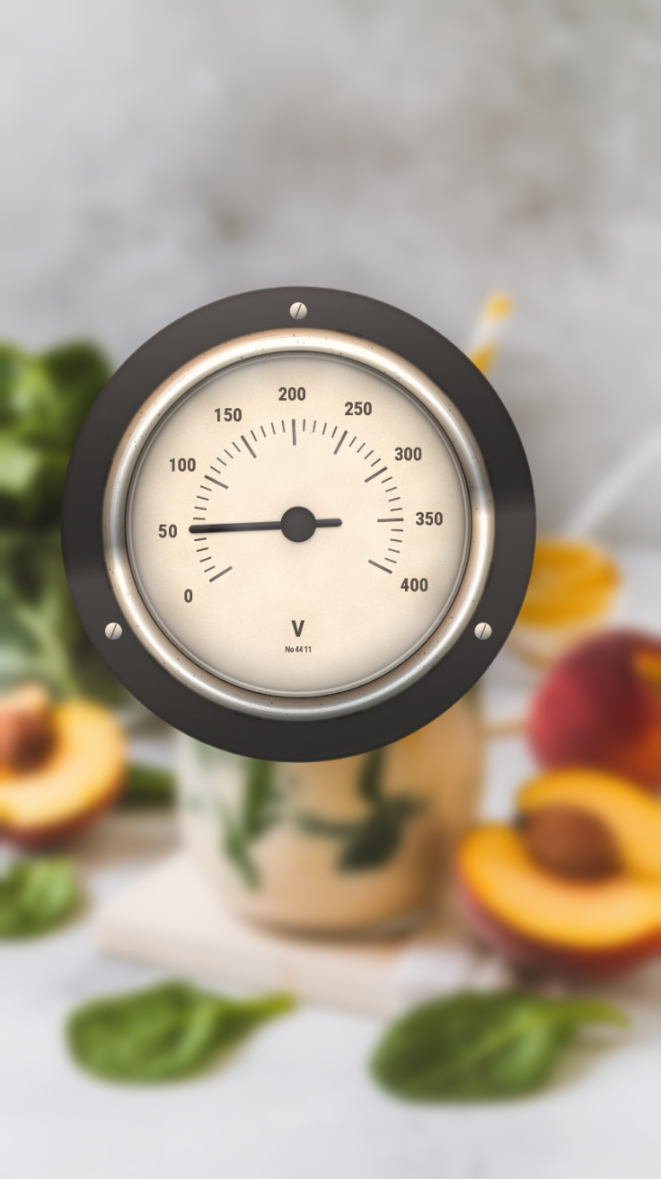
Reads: 50,V
